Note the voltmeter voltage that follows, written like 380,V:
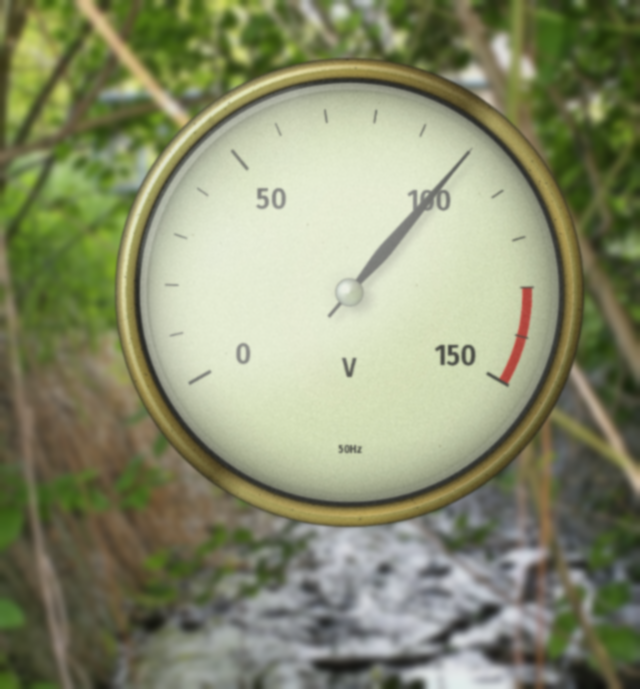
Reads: 100,V
